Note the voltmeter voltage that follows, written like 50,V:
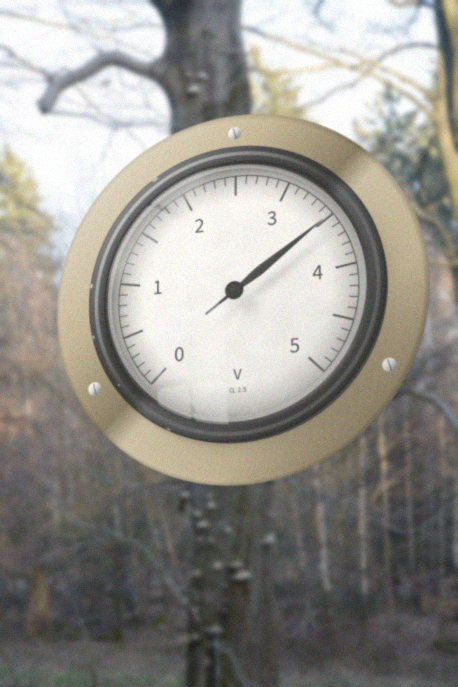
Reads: 3.5,V
